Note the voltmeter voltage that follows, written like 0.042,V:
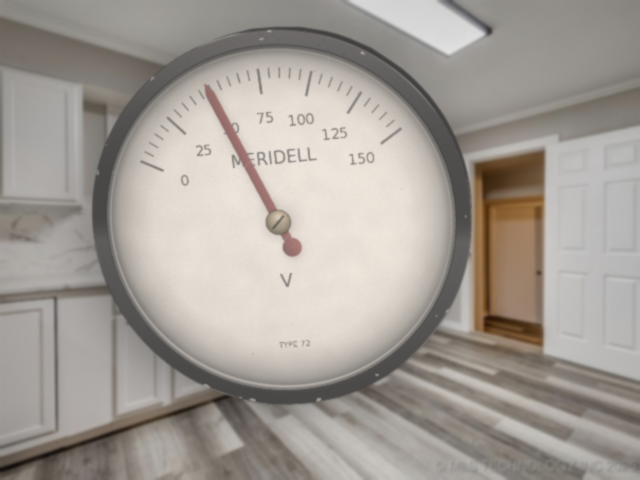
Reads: 50,V
